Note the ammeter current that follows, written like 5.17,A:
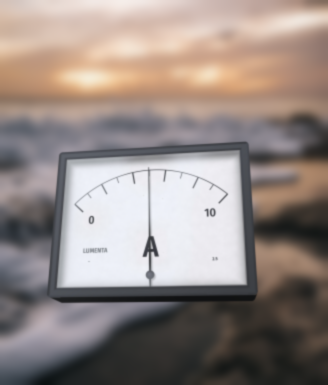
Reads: 5,A
